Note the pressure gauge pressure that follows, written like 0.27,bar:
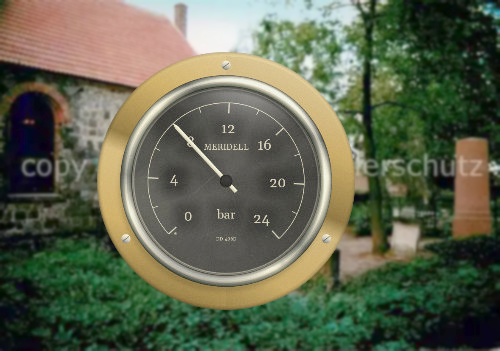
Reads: 8,bar
